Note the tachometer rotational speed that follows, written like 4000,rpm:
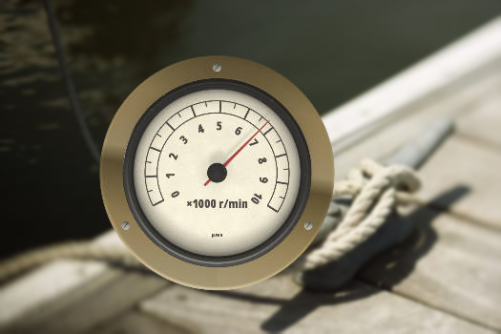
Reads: 6750,rpm
